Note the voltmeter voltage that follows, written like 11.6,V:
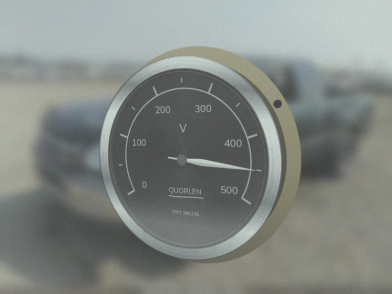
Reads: 450,V
